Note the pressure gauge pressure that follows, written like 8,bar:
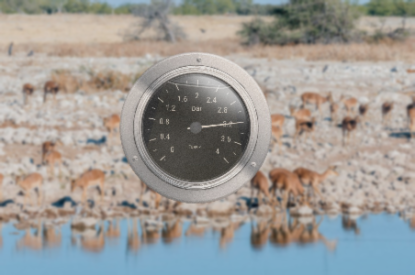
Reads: 3.2,bar
